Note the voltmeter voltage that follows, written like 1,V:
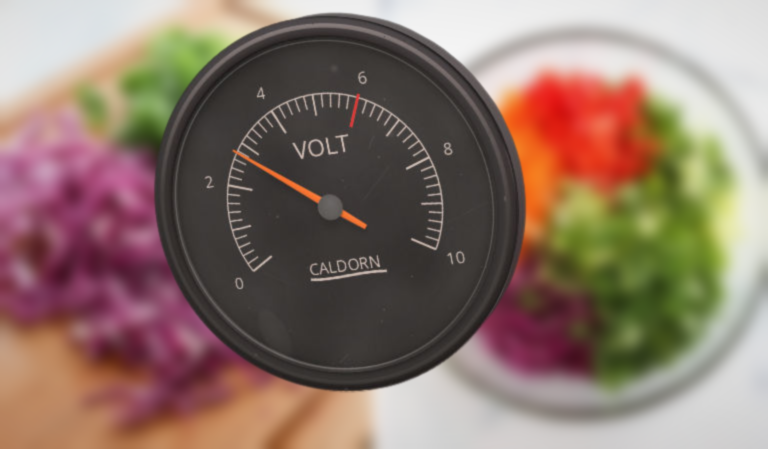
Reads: 2.8,V
